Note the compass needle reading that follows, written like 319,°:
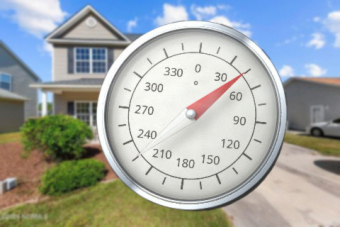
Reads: 45,°
